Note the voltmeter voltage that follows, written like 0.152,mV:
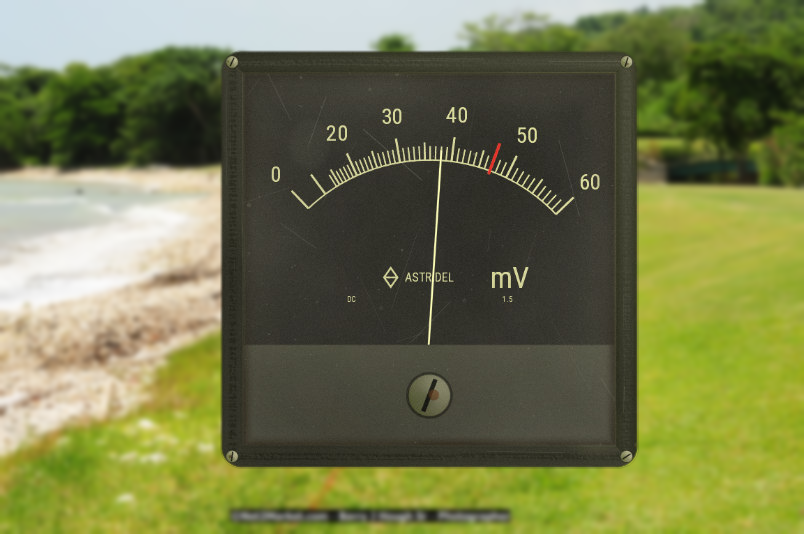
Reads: 38,mV
